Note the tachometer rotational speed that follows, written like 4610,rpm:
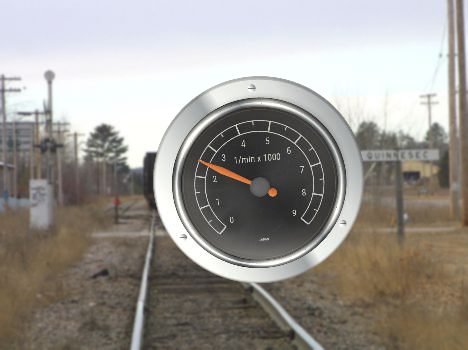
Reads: 2500,rpm
